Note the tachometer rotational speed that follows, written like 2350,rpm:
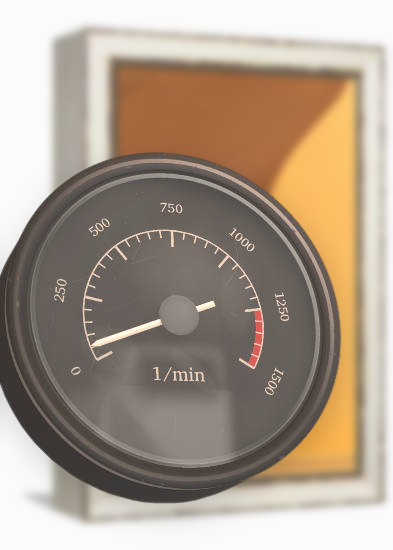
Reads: 50,rpm
